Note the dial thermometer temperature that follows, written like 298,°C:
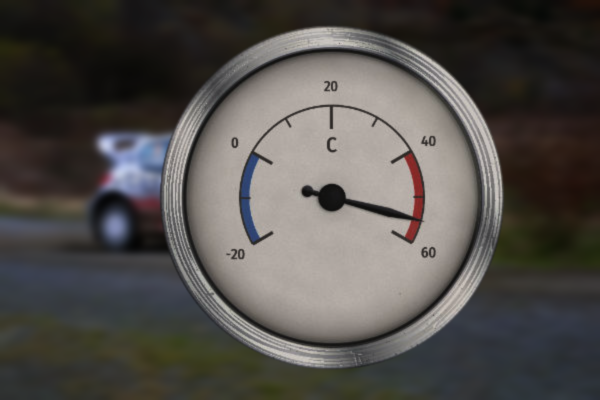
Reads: 55,°C
